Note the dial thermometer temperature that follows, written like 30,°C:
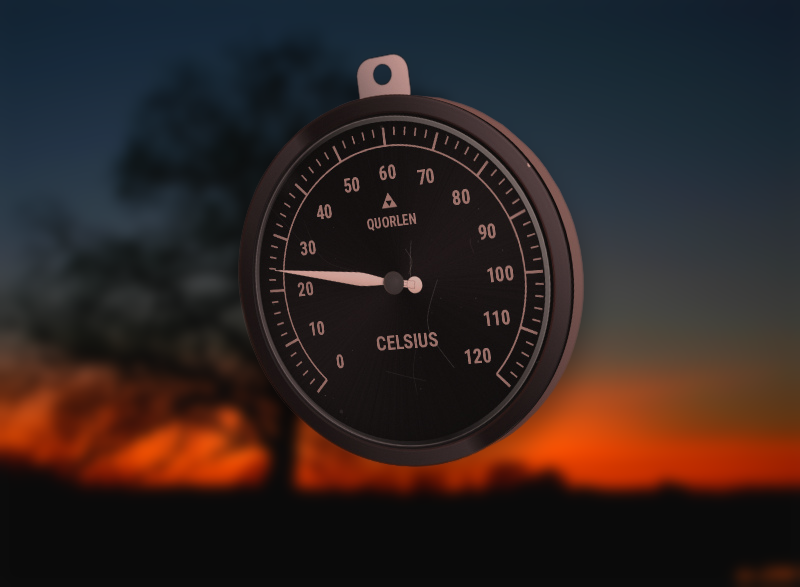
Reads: 24,°C
